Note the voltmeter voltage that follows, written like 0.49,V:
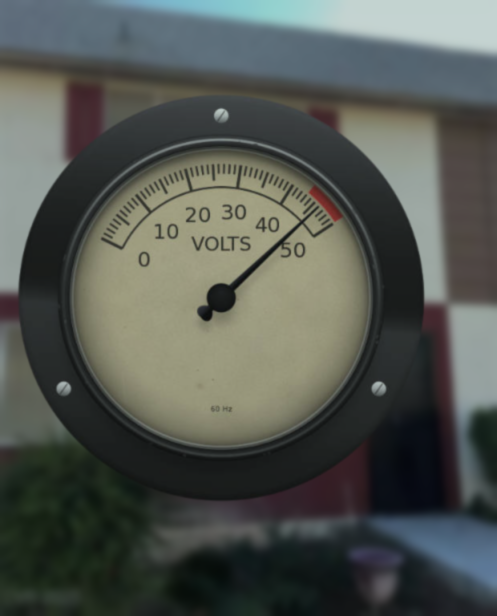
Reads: 46,V
